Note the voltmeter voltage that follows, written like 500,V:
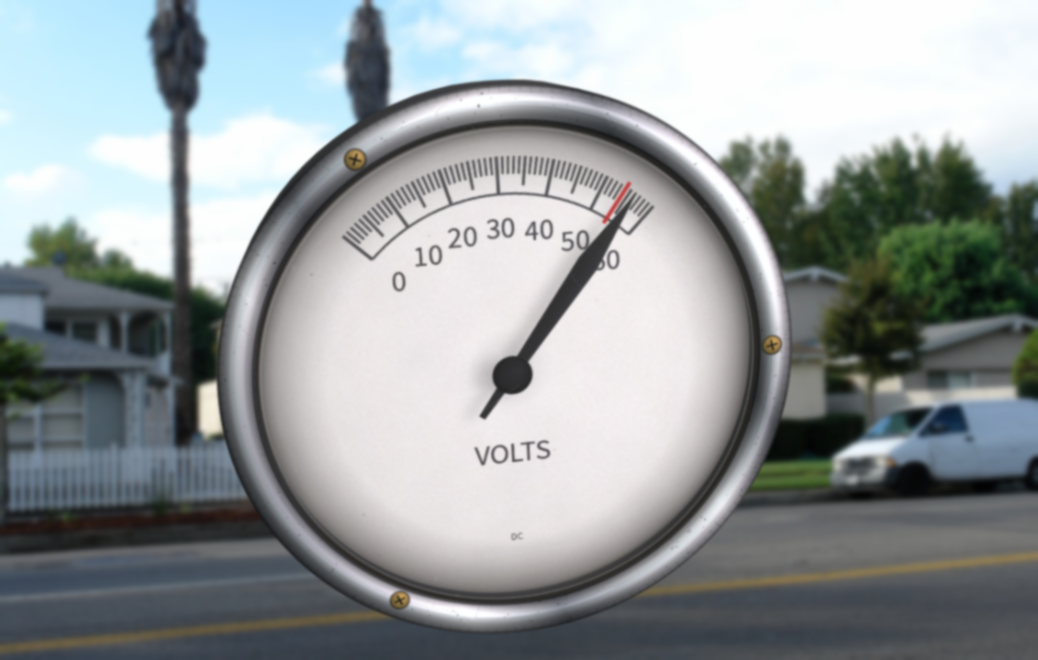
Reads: 55,V
